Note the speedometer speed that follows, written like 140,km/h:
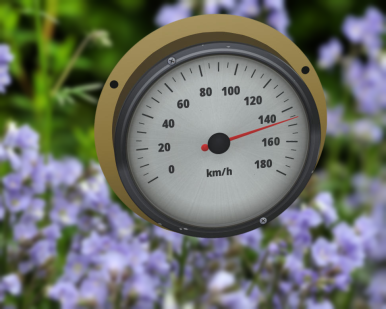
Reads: 145,km/h
